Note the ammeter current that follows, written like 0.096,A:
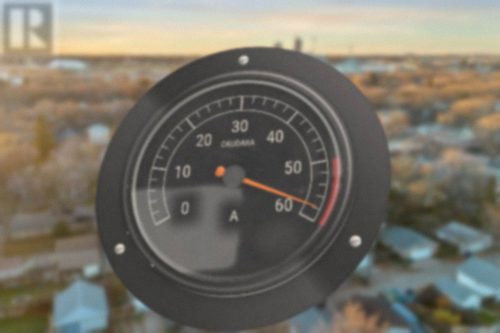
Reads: 58,A
